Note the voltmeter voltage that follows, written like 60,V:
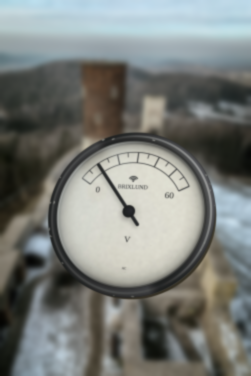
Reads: 10,V
